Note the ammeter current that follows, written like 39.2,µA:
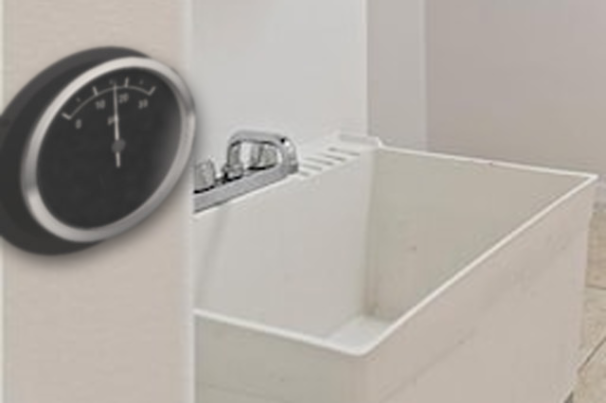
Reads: 15,µA
